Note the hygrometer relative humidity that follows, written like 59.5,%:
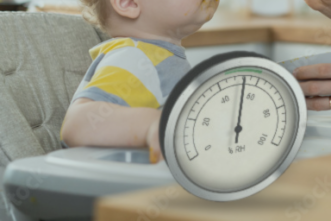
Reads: 52,%
